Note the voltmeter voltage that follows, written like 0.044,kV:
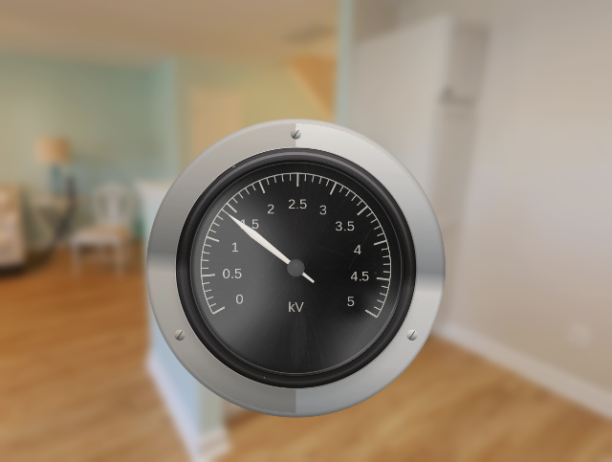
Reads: 1.4,kV
